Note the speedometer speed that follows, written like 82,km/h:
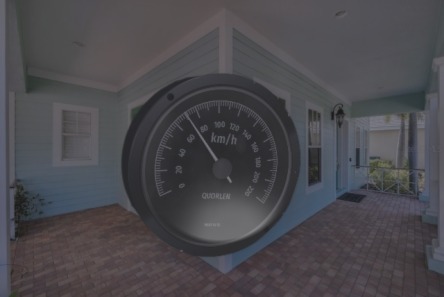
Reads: 70,km/h
